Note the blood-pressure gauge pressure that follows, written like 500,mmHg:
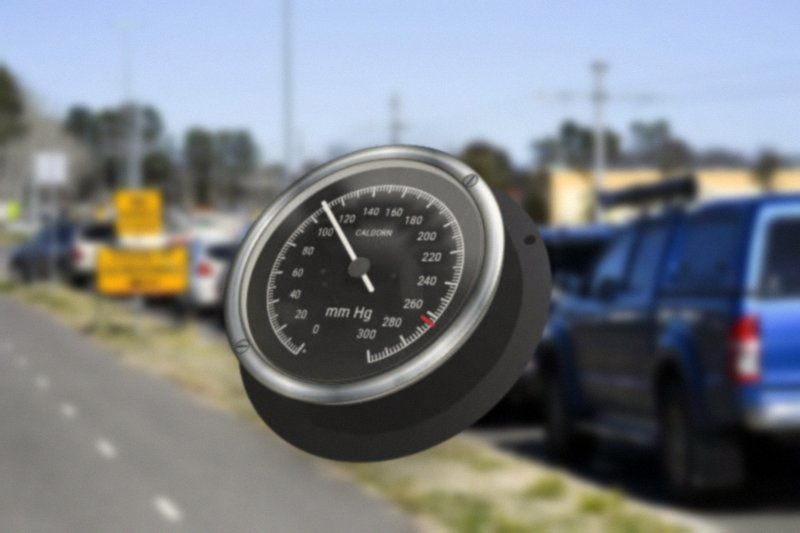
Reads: 110,mmHg
